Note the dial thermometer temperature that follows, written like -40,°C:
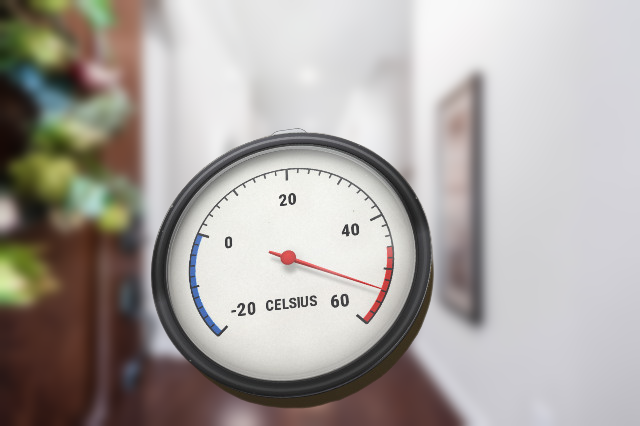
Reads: 54,°C
